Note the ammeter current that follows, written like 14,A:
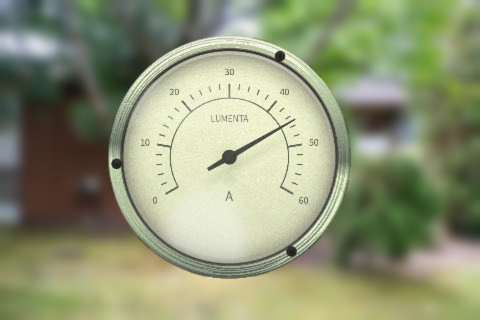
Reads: 45,A
